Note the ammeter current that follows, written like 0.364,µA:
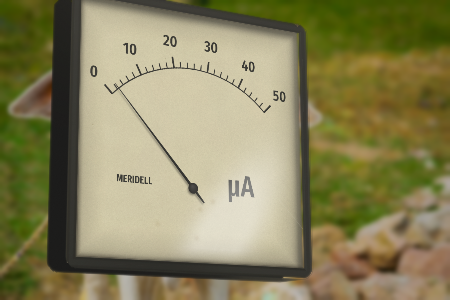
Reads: 2,µA
